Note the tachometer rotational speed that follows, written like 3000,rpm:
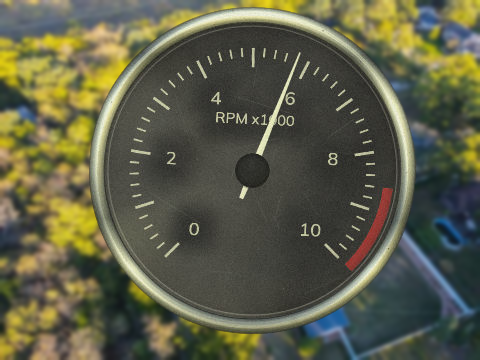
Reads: 5800,rpm
